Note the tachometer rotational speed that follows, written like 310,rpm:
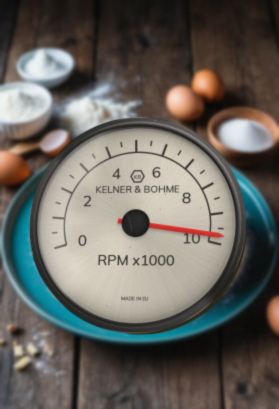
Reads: 9750,rpm
